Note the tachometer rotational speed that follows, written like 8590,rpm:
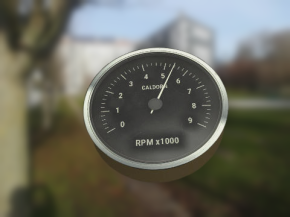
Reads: 5400,rpm
